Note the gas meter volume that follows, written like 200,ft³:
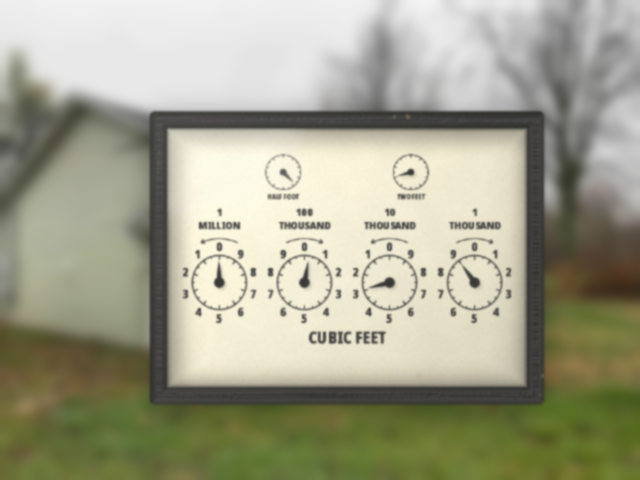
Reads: 2900,ft³
